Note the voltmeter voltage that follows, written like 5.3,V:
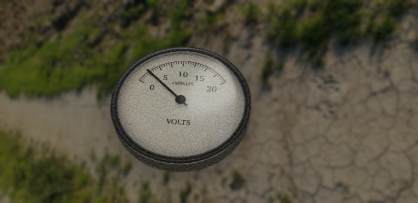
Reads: 2.5,V
